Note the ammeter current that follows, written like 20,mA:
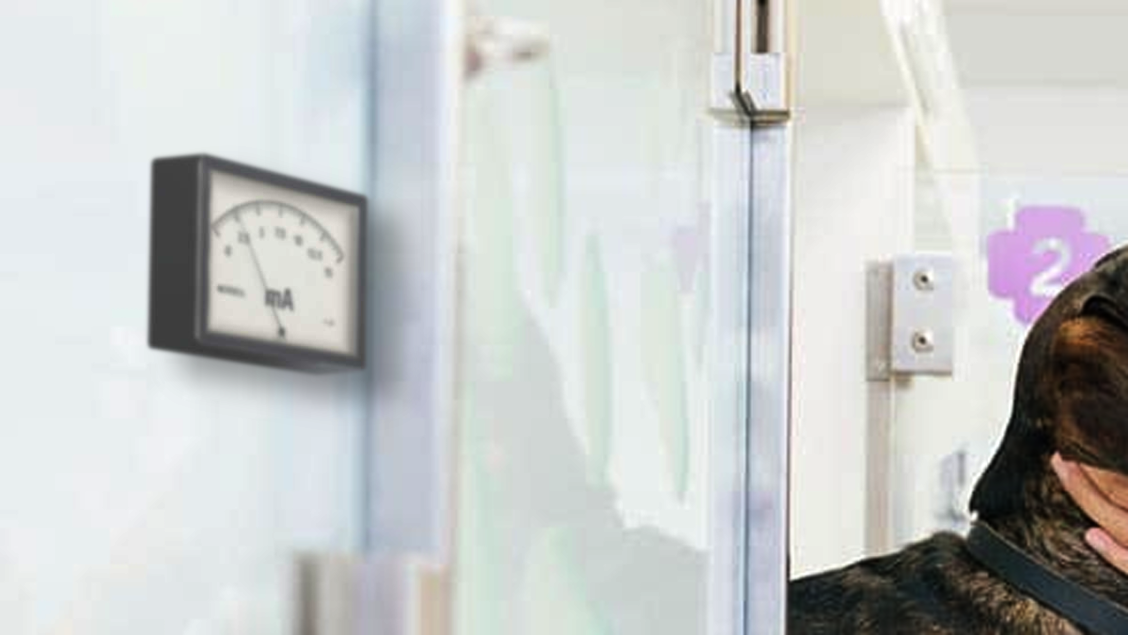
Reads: 2.5,mA
